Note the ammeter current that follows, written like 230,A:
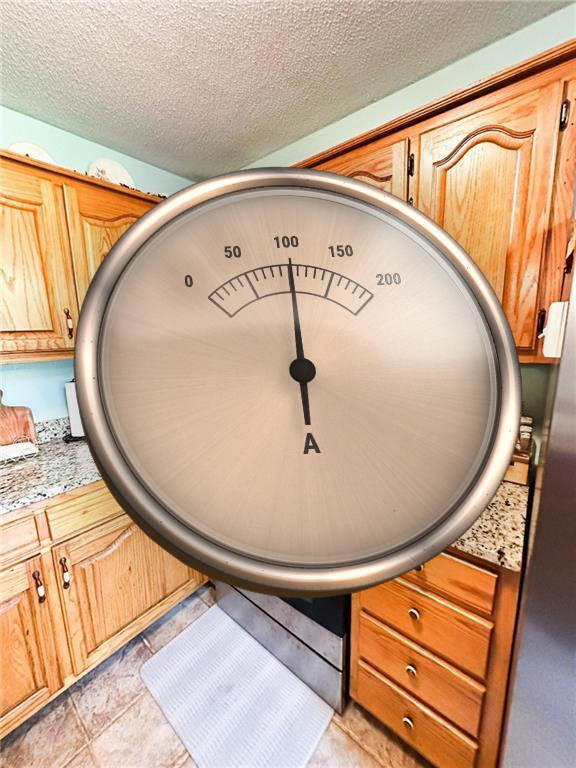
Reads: 100,A
